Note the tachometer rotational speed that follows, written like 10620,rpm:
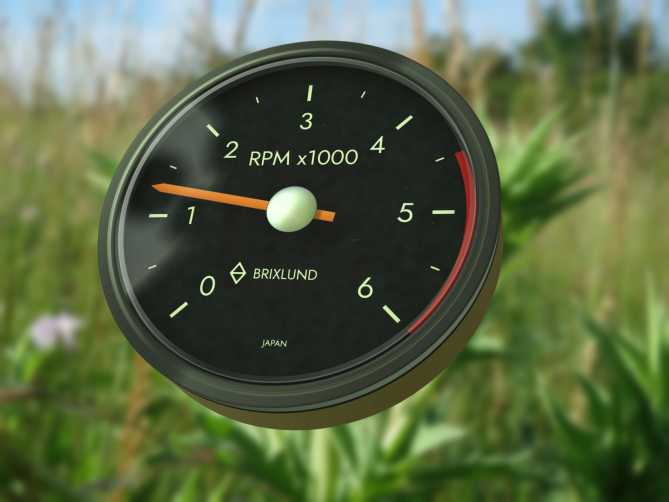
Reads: 1250,rpm
